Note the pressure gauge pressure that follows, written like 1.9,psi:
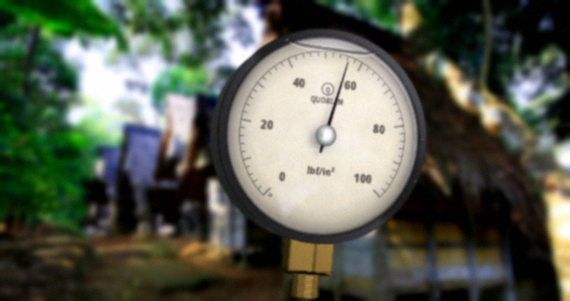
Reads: 56,psi
